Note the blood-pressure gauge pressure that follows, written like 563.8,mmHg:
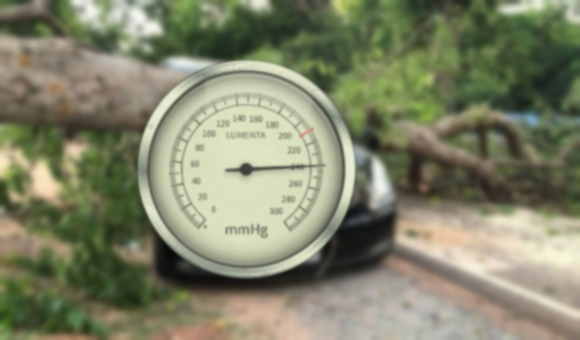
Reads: 240,mmHg
